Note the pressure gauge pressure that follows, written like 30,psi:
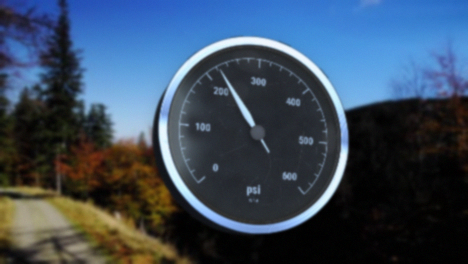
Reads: 220,psi
